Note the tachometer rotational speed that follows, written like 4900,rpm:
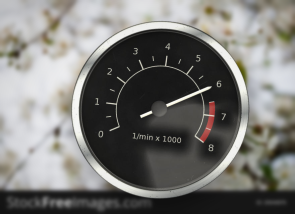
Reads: 6000,rpm
